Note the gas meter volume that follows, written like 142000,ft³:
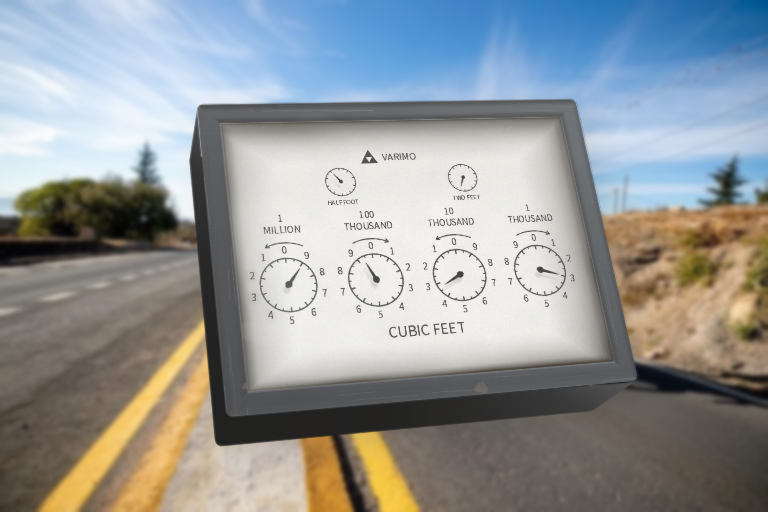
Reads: 893300,ft³
